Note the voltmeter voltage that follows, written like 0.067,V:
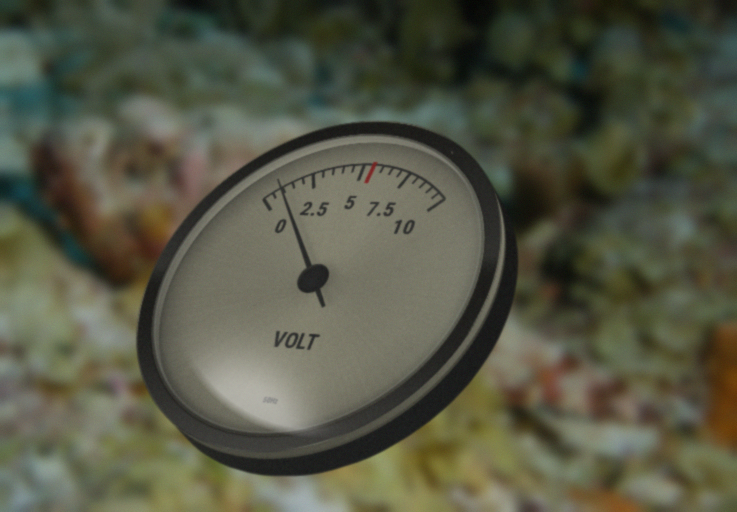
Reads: 1,V
